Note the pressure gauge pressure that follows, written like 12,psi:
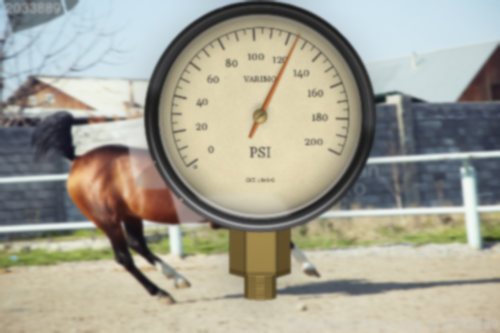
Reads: 125,psi
